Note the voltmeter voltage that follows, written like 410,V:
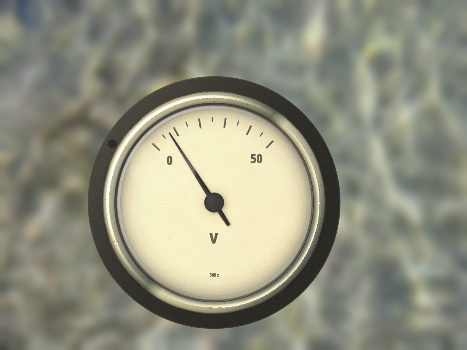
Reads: 7.5,V
